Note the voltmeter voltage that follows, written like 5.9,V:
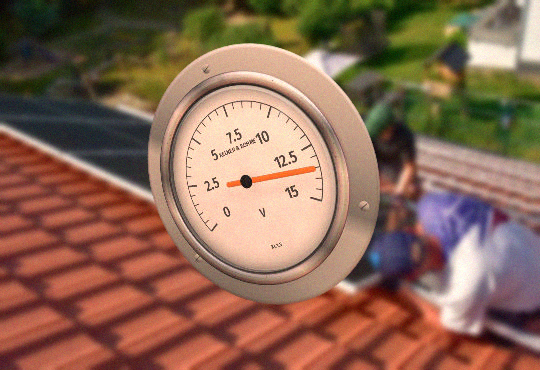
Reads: 13.5,V
